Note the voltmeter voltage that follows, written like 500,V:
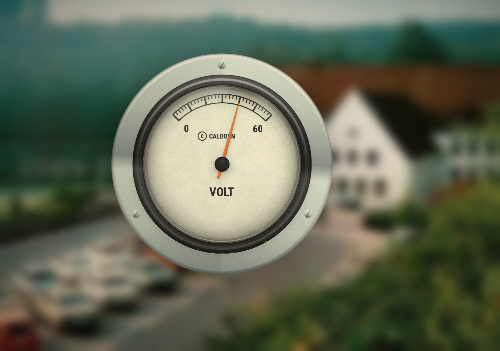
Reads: 40,V
